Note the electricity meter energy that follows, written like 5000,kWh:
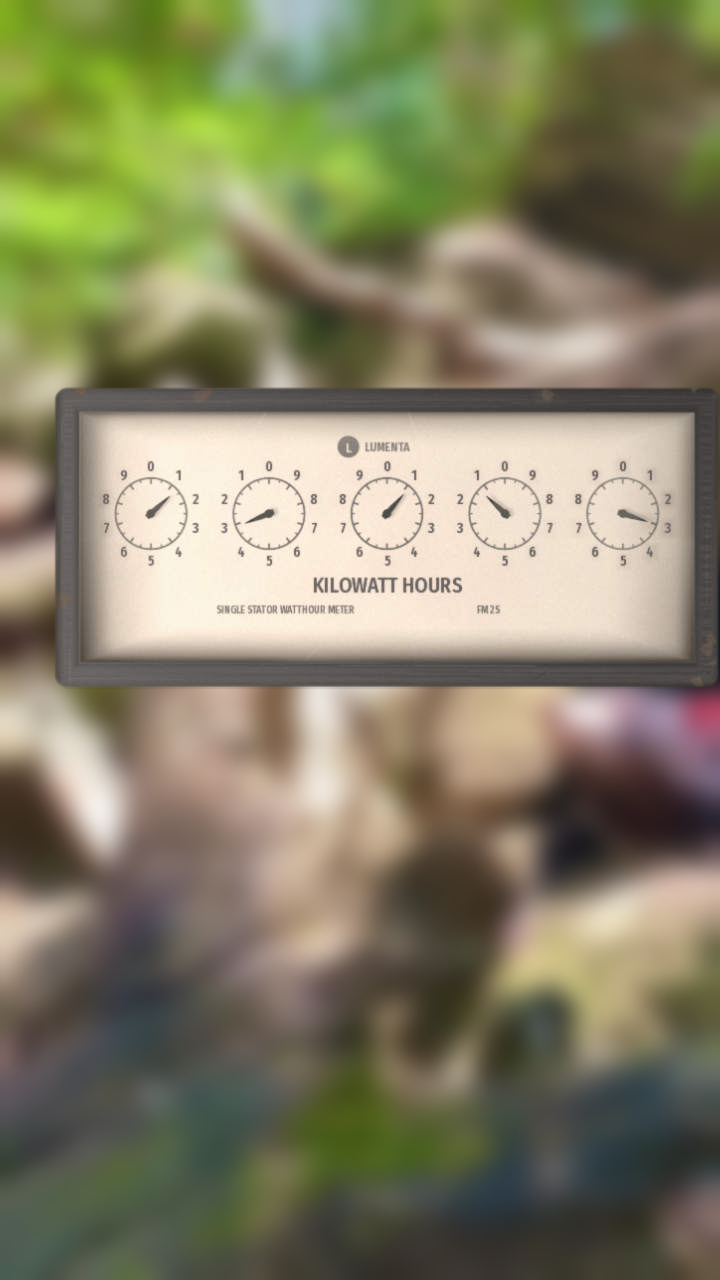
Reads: 13113,kWh
